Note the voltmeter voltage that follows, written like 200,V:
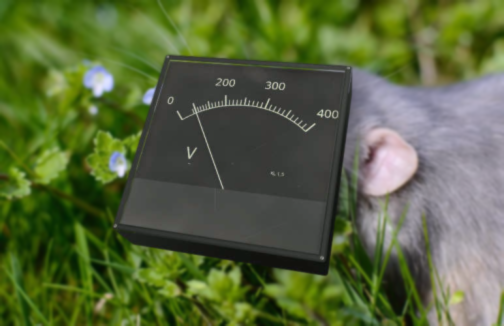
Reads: 100,V
